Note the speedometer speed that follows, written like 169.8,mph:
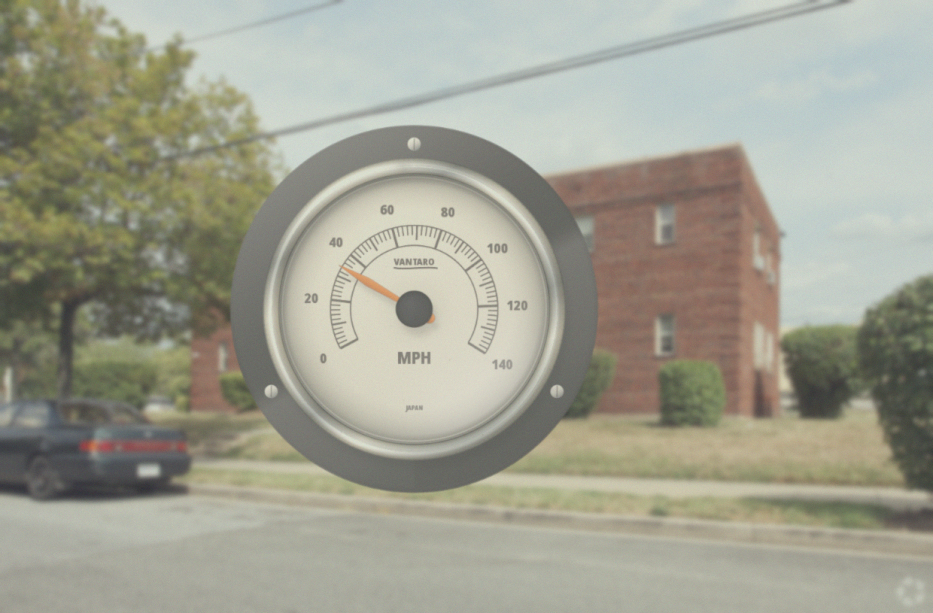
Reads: 34,mph
